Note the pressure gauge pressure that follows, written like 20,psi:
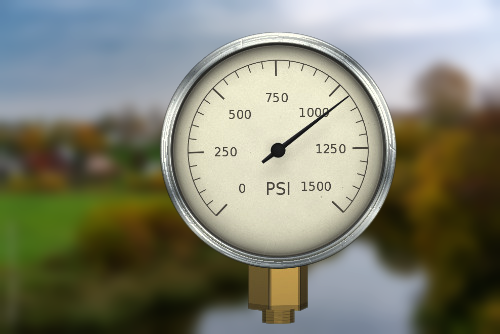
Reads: 1050,psi
